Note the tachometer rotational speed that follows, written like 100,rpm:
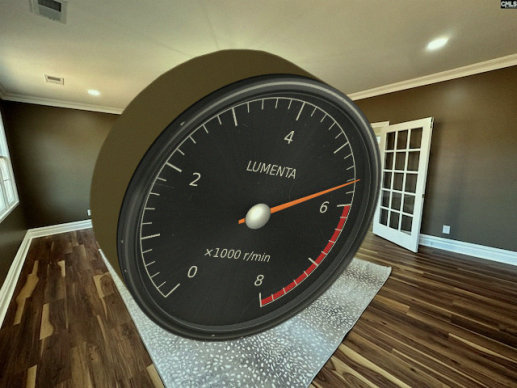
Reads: 5600,rpm
